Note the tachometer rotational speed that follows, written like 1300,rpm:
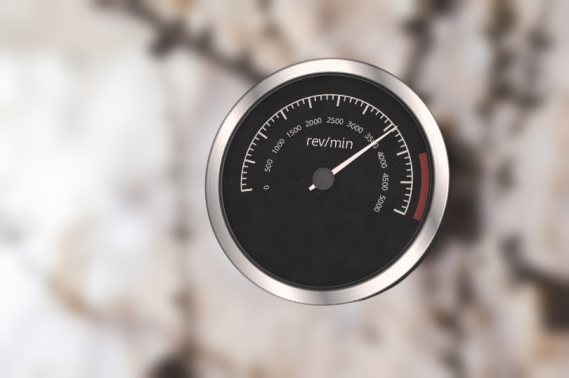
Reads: 3600,rpm
